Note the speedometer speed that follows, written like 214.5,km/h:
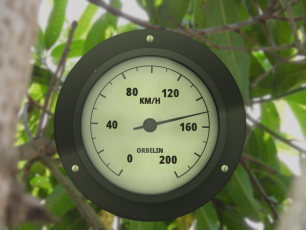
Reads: 150,km/h
